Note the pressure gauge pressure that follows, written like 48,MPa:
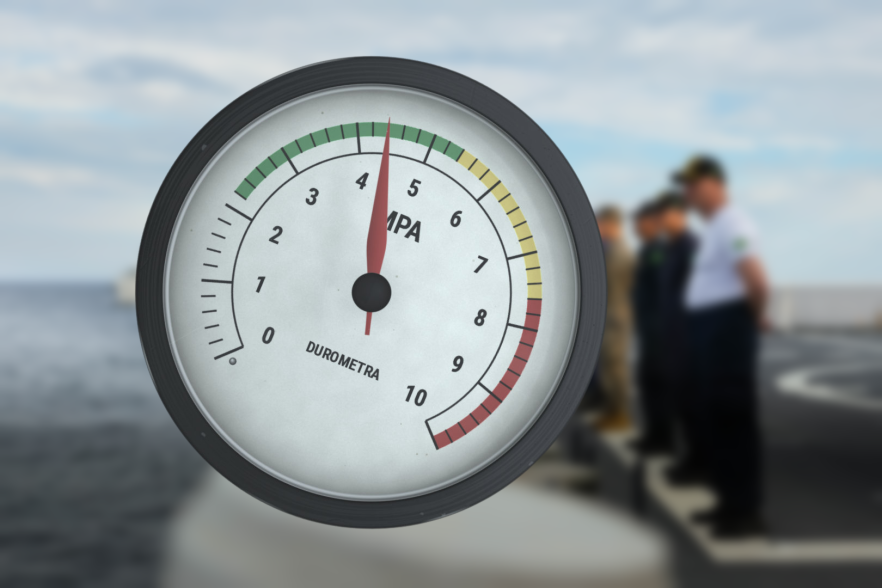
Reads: 4.4,MPa
